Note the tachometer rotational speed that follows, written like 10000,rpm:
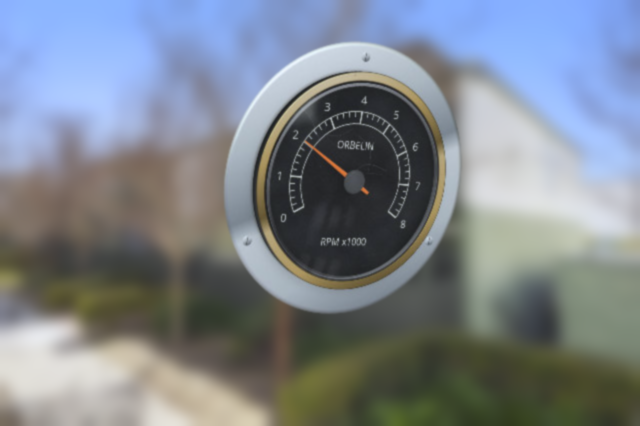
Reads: 2000,rpm
